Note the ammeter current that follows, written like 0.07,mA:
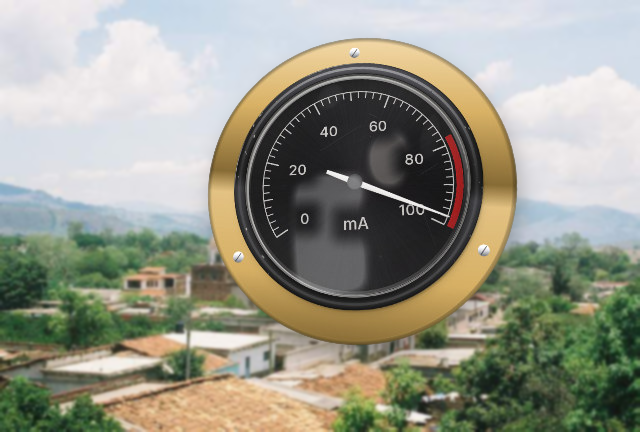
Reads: 98,mA
